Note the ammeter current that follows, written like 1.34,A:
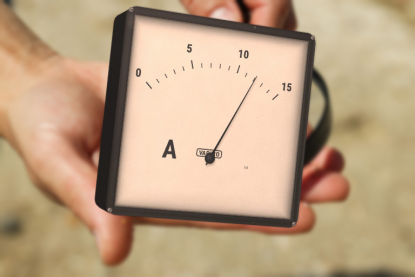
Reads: 12,A
